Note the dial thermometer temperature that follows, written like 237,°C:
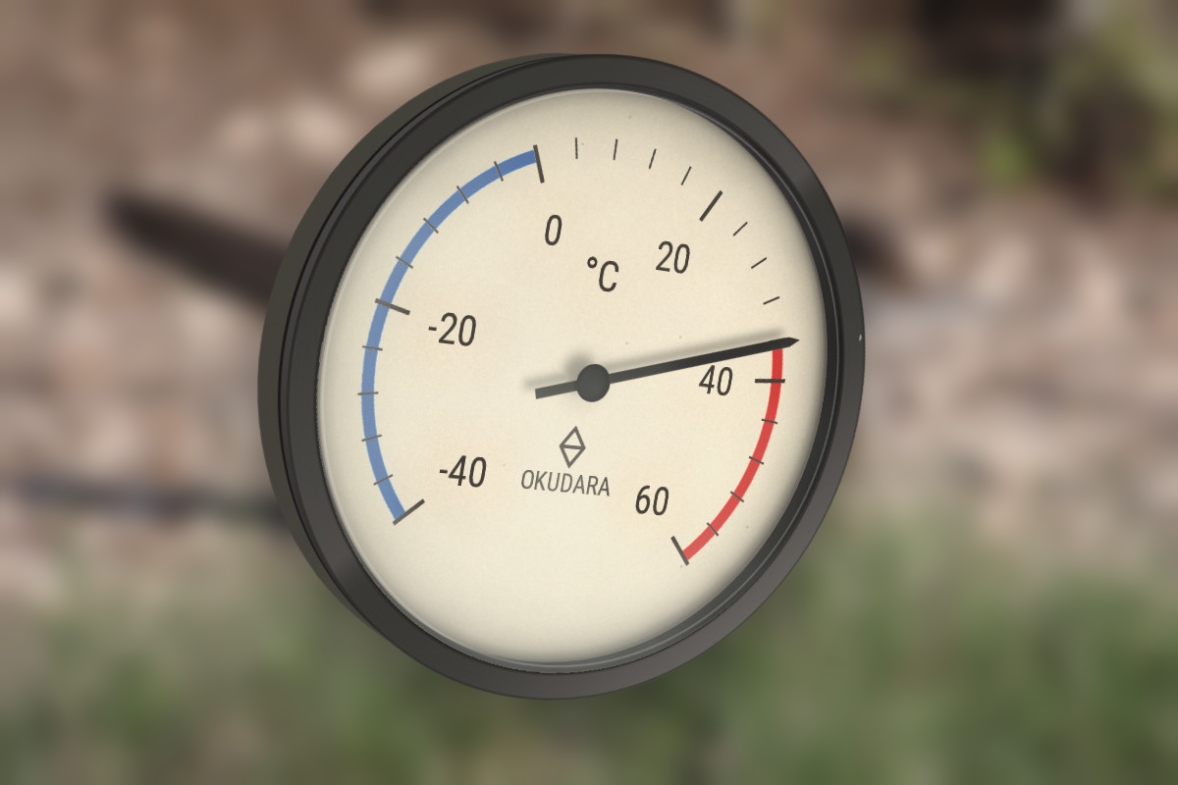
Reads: 36,°C
